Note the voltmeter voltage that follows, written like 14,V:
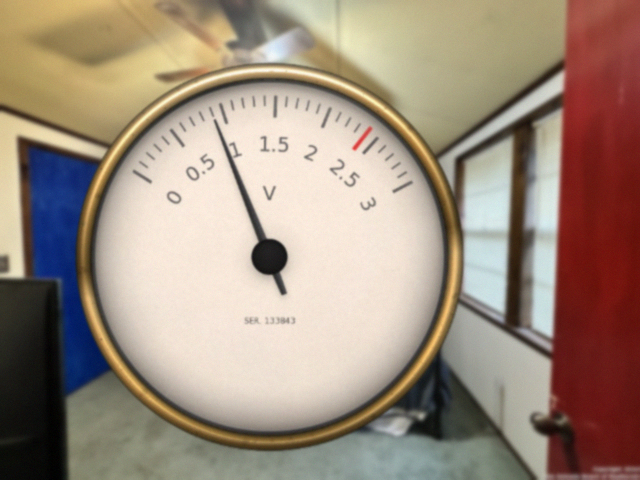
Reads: 0.9,V
